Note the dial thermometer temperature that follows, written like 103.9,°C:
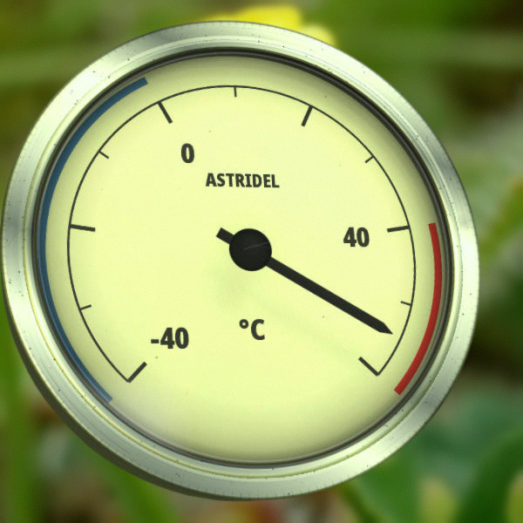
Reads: 55,°C
